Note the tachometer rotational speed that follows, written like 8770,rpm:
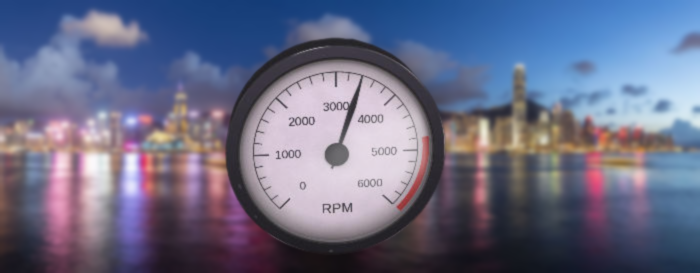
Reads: 3400,rpm
